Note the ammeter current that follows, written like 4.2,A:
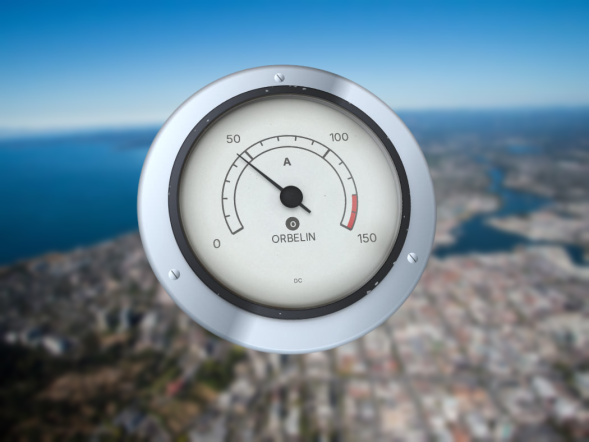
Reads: 45,A
